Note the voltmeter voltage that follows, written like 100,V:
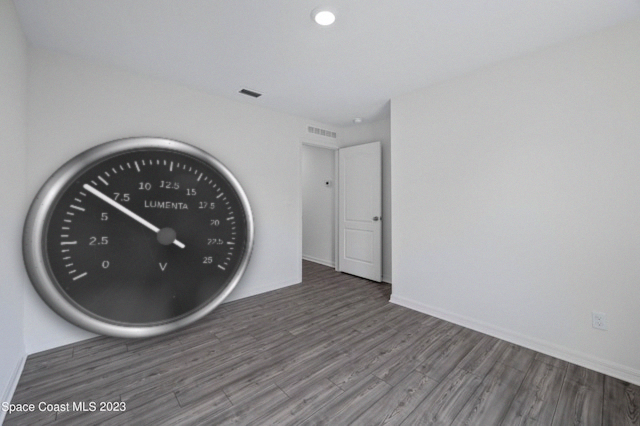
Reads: 6.5,V
